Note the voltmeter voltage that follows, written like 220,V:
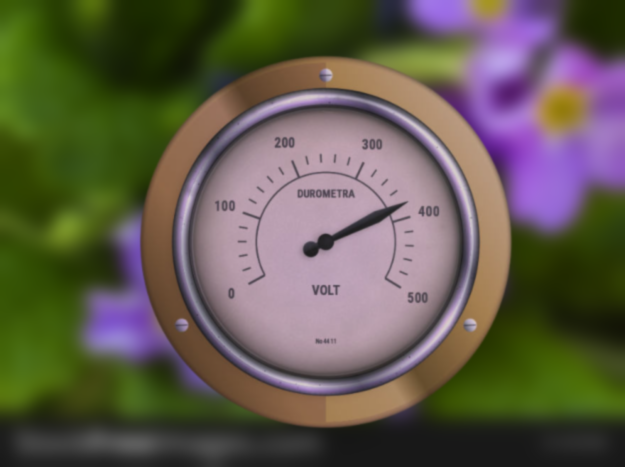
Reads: 380,V
